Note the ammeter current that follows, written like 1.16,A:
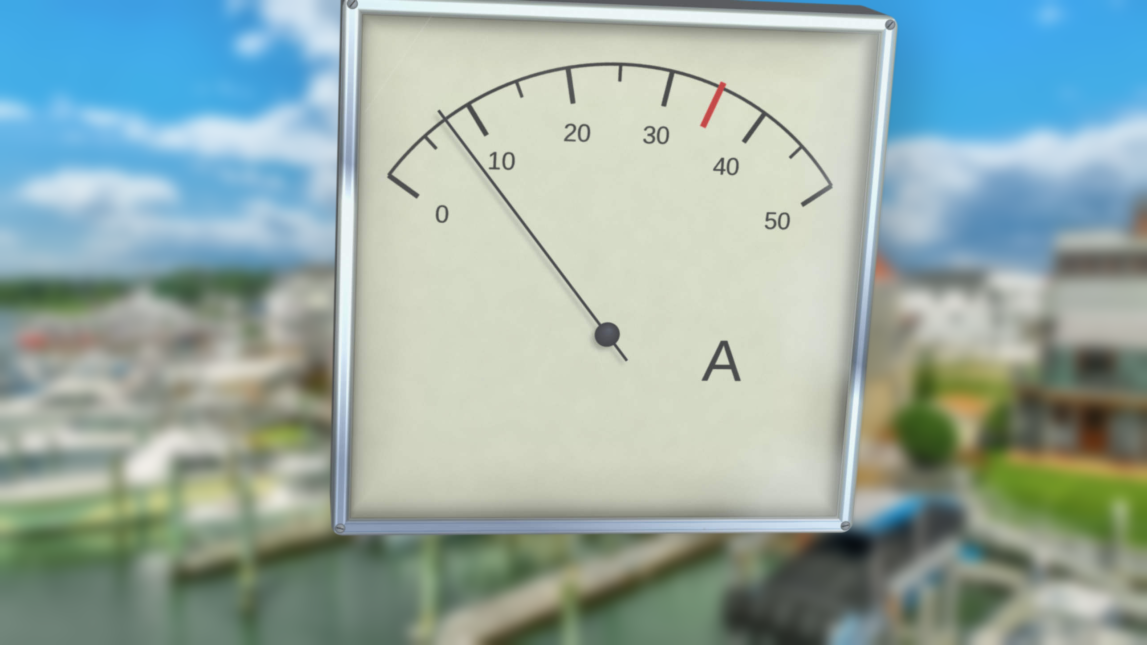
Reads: 7.5,A
